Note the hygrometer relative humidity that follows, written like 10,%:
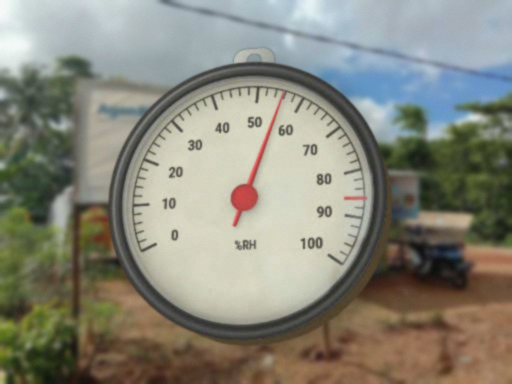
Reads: 56,%
